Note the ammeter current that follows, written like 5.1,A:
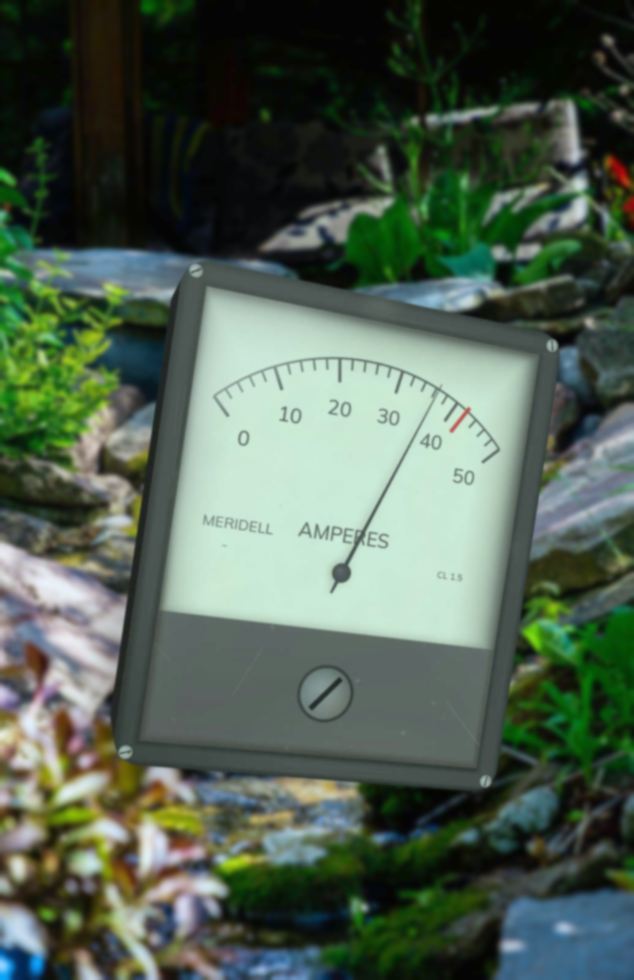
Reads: 36,A
